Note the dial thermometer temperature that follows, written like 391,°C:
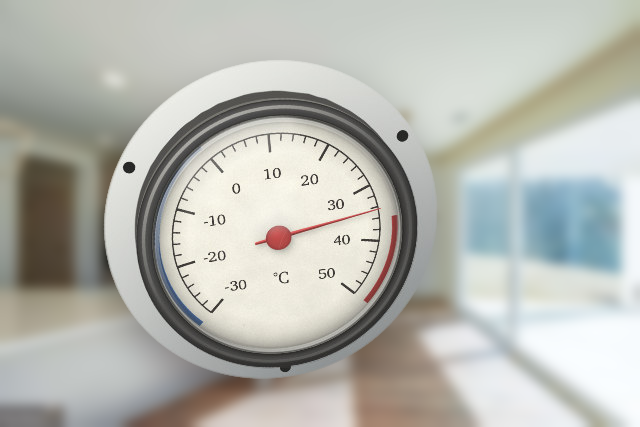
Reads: 34,°C
